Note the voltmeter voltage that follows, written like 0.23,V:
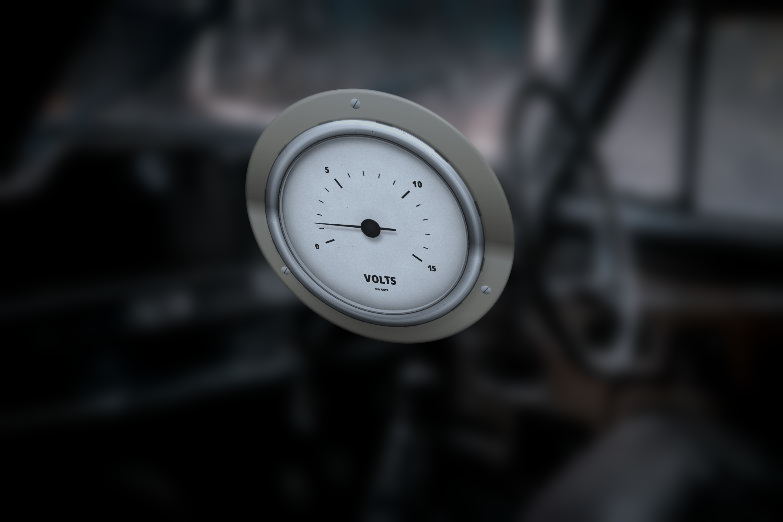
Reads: 1.5,V
